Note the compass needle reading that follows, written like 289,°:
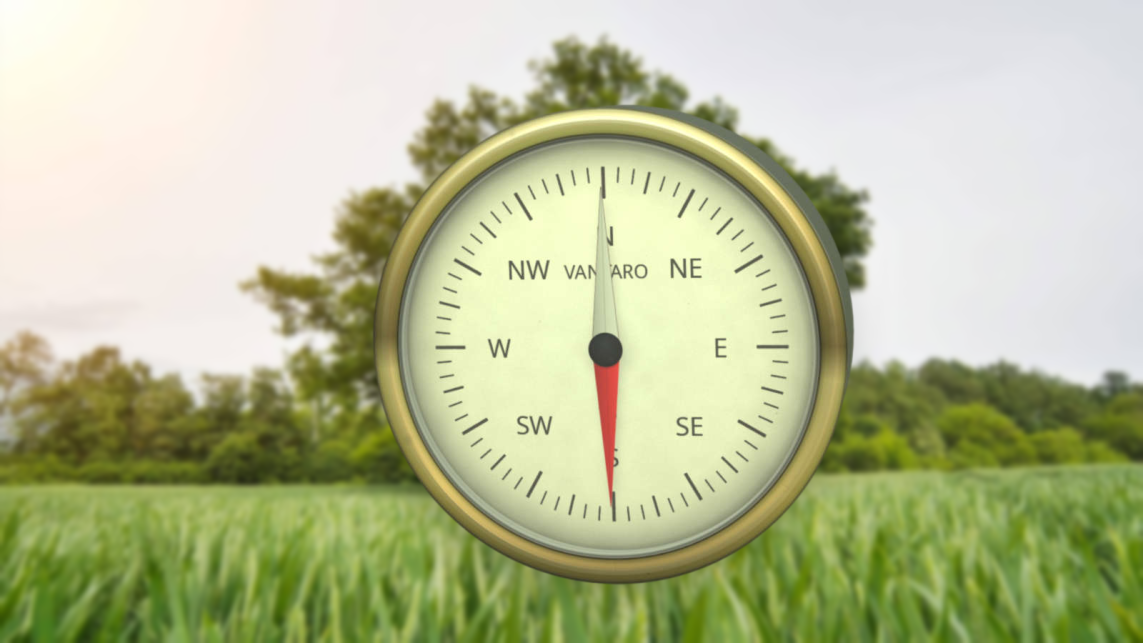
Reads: 180,°
